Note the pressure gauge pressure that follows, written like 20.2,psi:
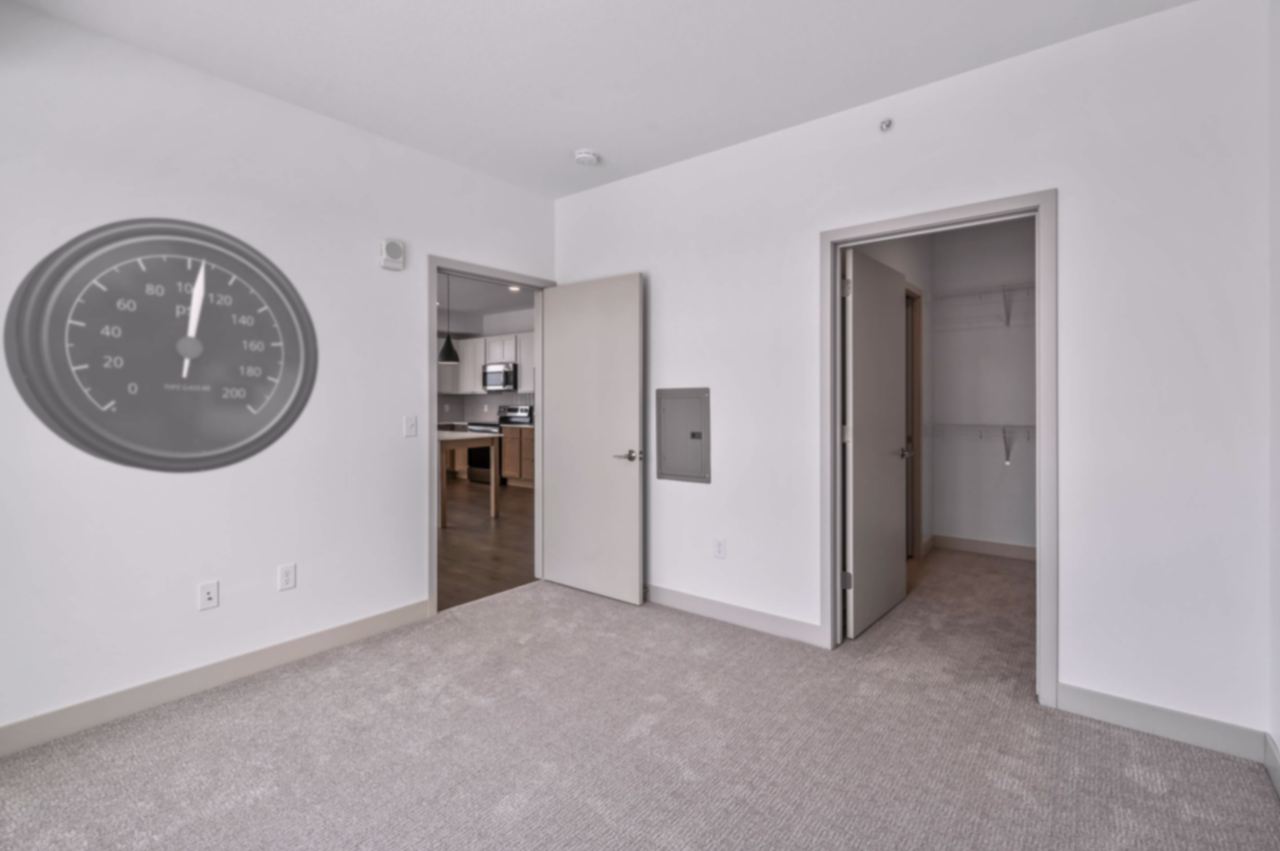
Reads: 105,psi
